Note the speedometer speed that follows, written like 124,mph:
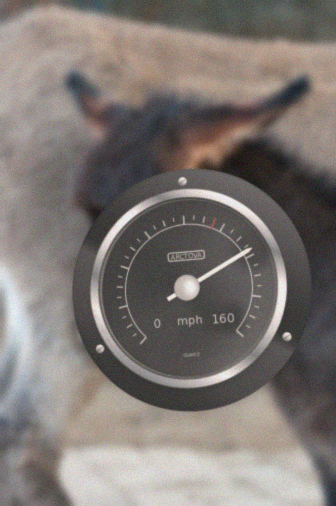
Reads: 117.5,mph
